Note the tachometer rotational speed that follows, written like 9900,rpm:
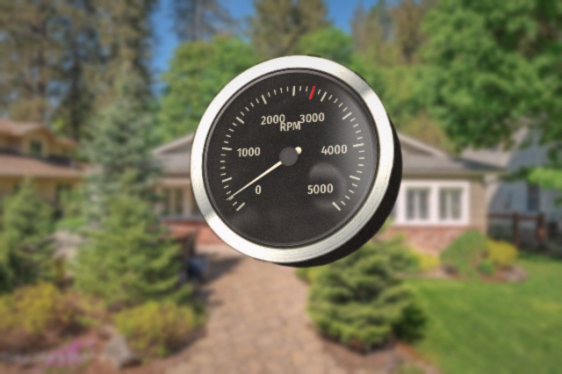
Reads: 200,rpm
